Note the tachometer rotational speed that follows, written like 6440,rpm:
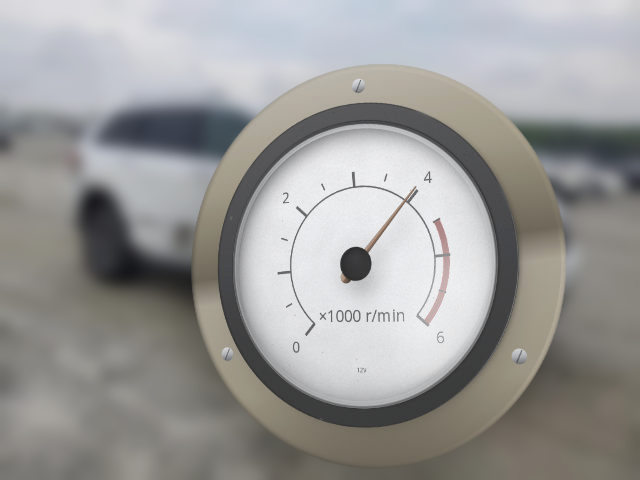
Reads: 4000,rpm
